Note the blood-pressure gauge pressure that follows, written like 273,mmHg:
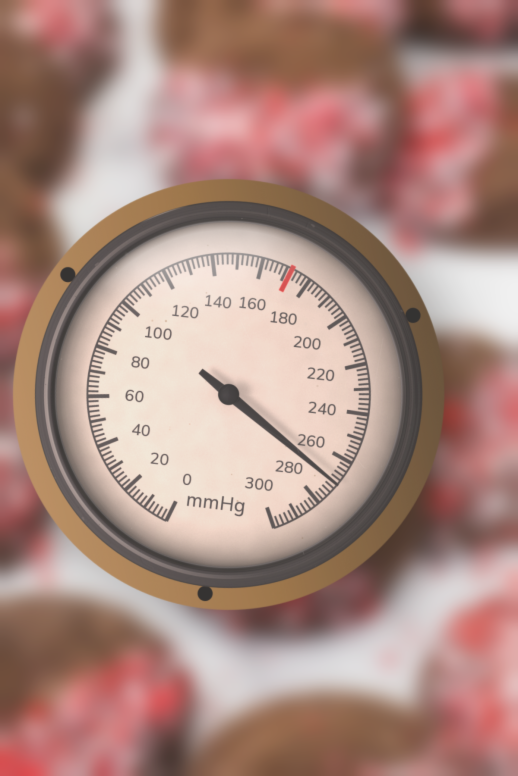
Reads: 270,mmHg
